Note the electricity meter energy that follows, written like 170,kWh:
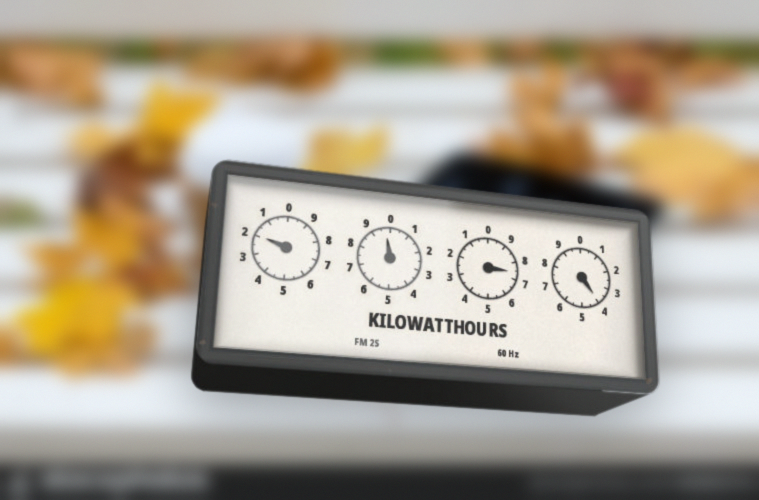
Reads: 1974,kWh
